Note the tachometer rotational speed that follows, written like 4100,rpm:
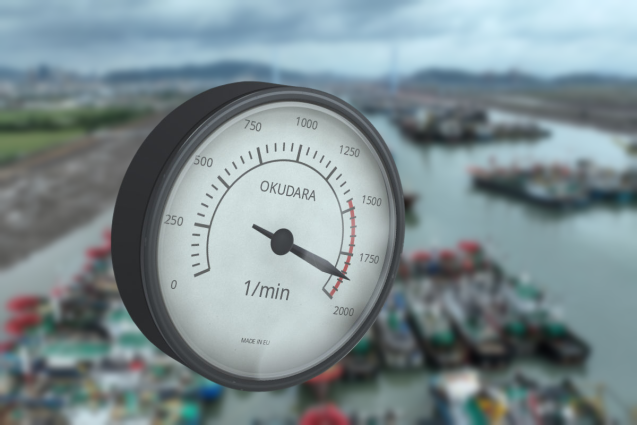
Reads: 1875,rpm
